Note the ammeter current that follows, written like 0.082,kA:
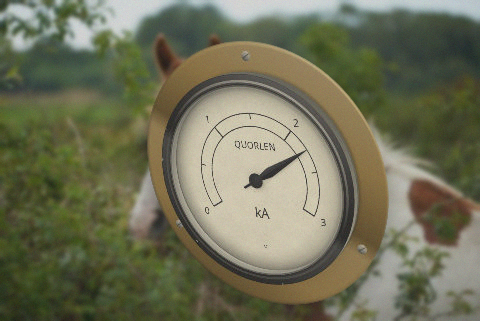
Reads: 2.25,kA
